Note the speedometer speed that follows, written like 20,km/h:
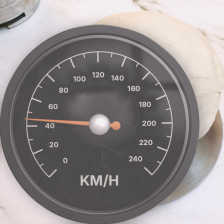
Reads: 45,km/h
